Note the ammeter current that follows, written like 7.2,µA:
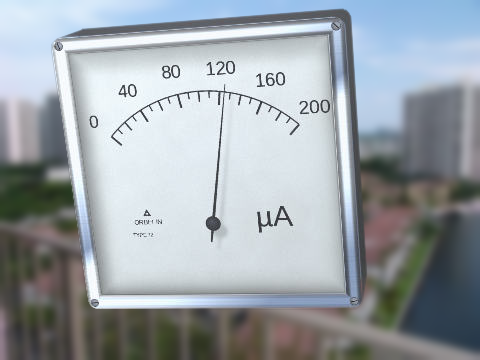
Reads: 125,µA
